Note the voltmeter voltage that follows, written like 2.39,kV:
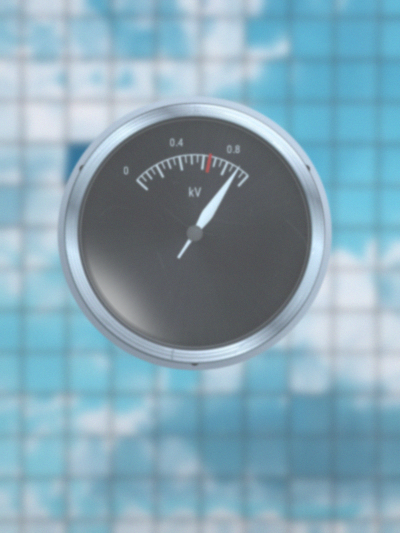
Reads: 0.9,kV
